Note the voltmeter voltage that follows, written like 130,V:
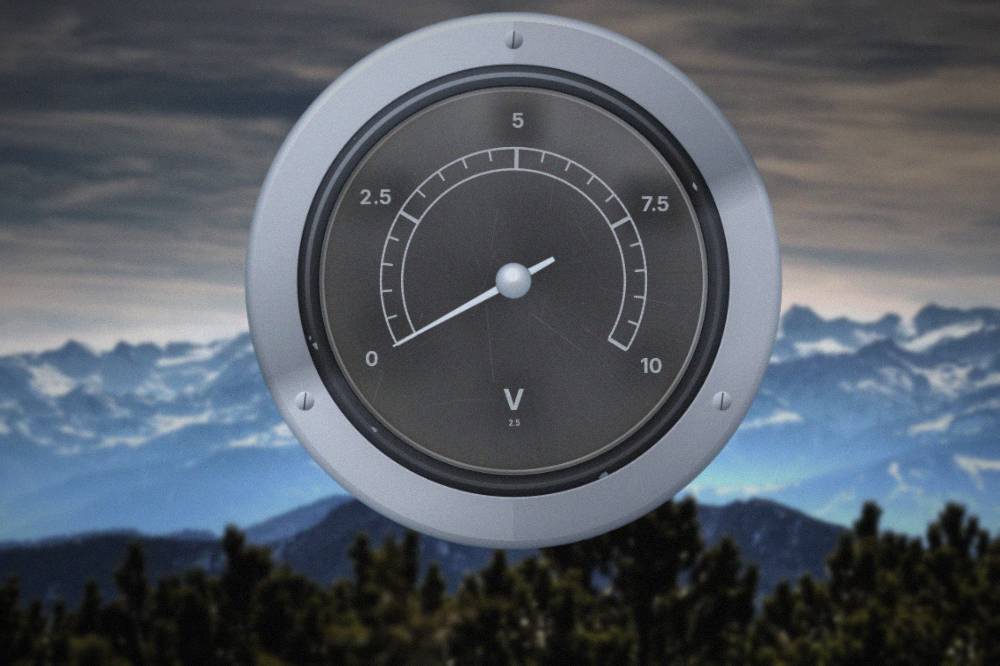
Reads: 0,V
